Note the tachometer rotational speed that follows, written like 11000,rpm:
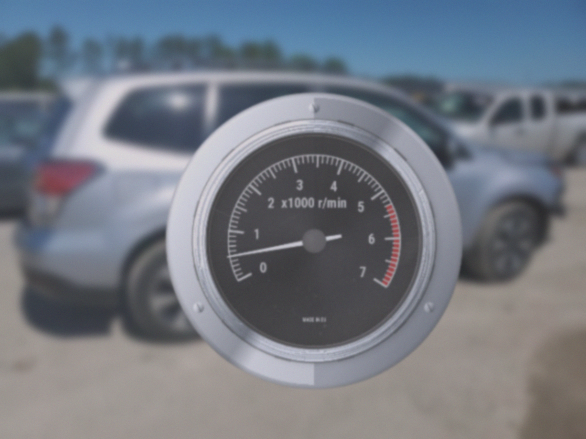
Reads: 500,rpm
